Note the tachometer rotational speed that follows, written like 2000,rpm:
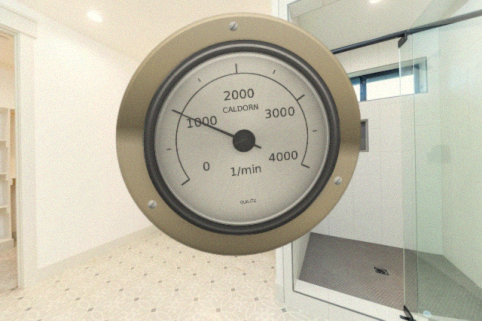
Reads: 1000,rpm
